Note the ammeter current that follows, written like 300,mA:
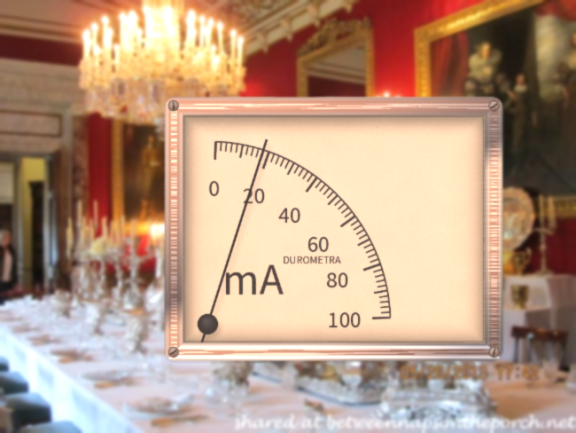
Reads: 18,mA
